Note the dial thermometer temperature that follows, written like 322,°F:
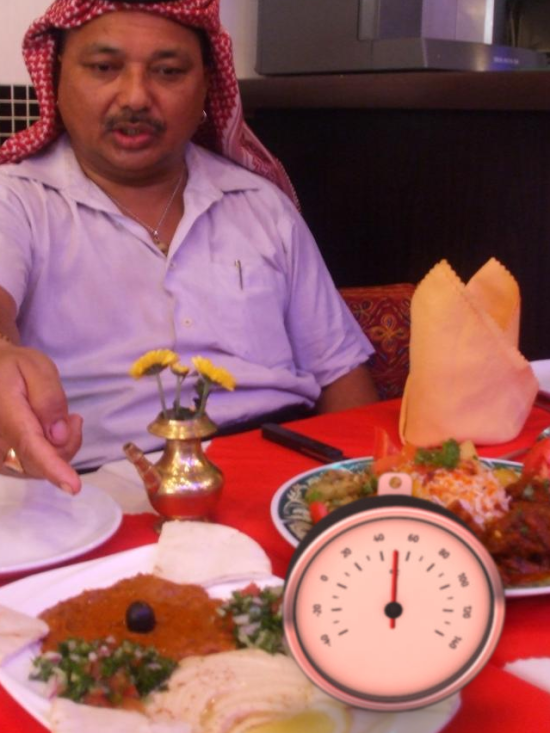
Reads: 50,°F
